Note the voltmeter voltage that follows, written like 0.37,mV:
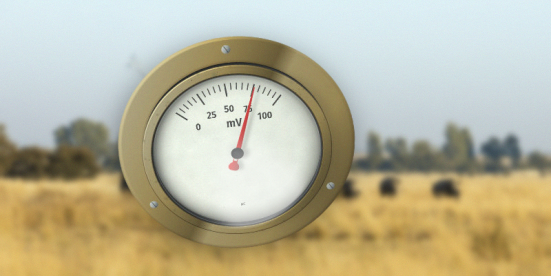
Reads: 75,mV
